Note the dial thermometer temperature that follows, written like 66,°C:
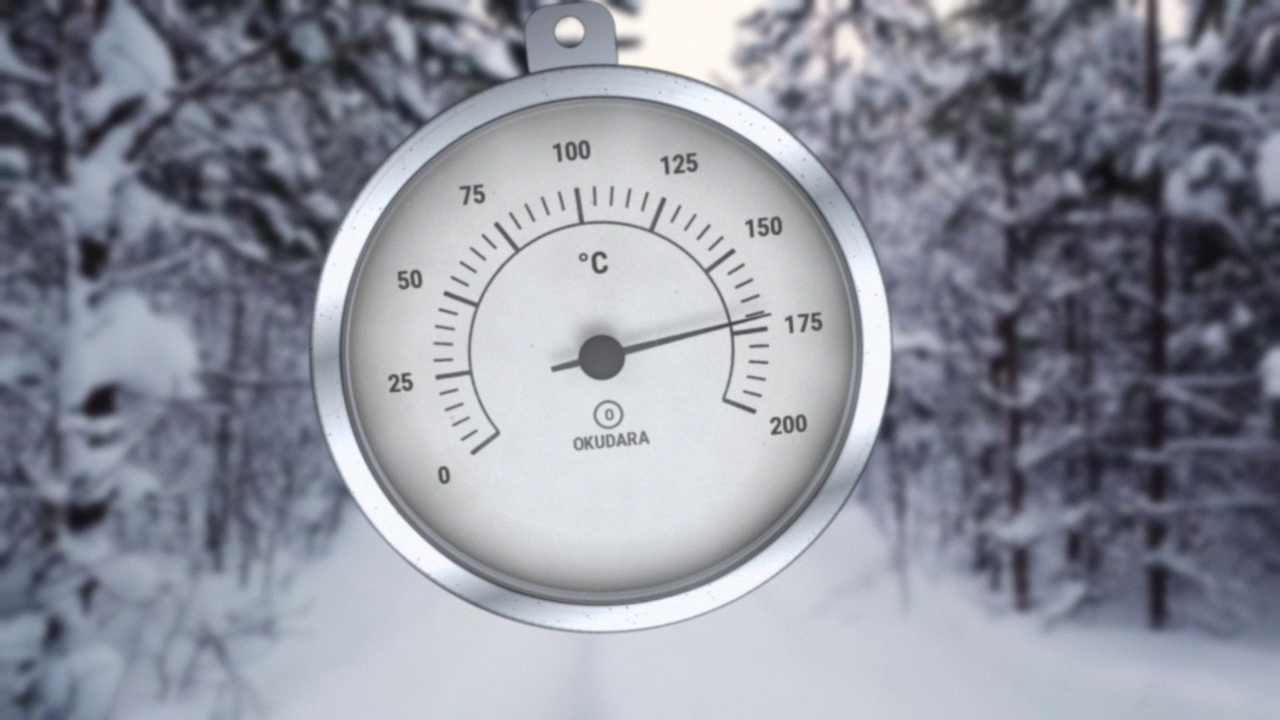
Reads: 170,°C
